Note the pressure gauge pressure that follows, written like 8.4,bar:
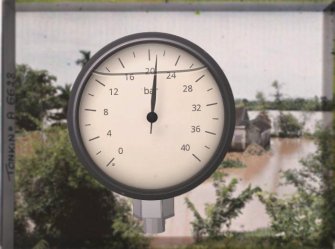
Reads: 21,bar
